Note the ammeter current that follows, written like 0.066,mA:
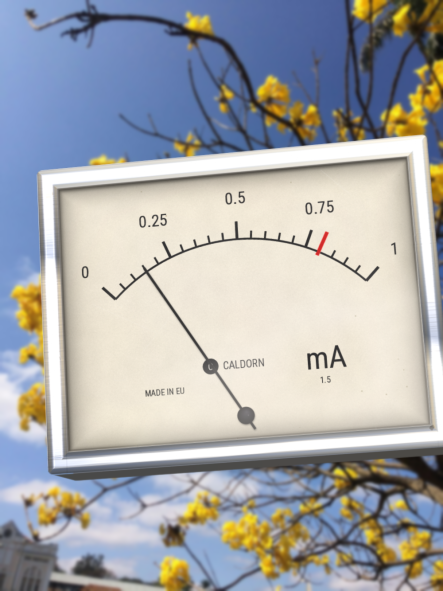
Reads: 0.15,mA
